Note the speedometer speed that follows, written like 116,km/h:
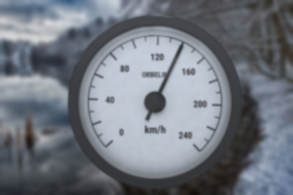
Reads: 140,km/h
